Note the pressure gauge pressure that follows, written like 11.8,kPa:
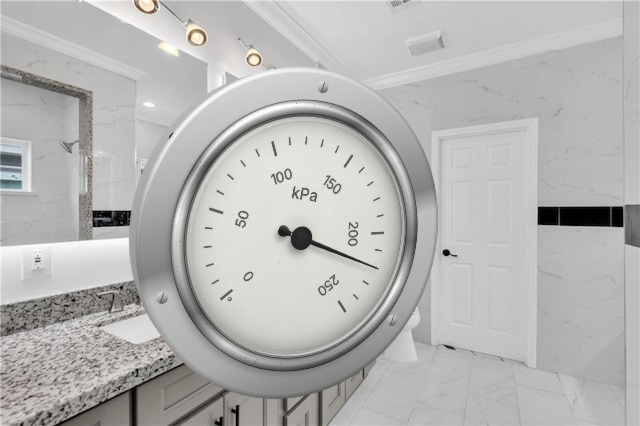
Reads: 220,kPa
